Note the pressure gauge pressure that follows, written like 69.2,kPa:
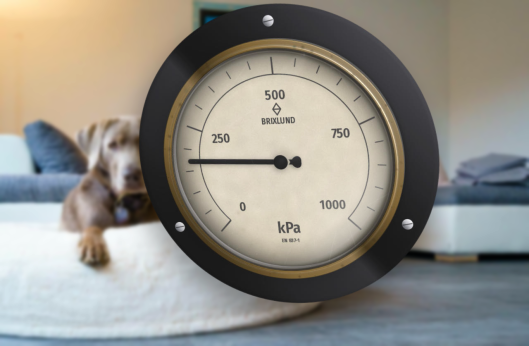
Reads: 175,kPa
